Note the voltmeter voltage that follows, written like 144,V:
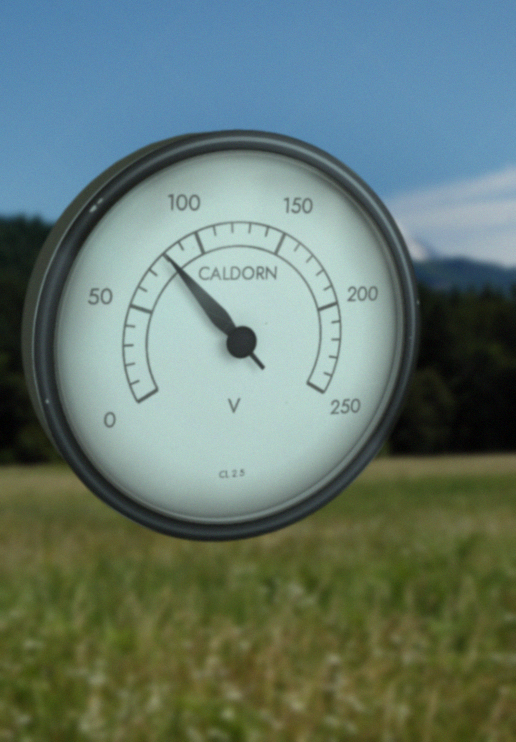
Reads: 80,V
